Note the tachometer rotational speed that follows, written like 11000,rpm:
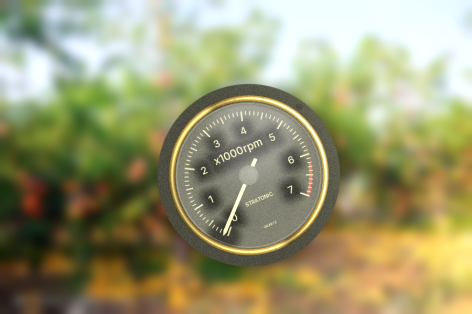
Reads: 100,rpm
